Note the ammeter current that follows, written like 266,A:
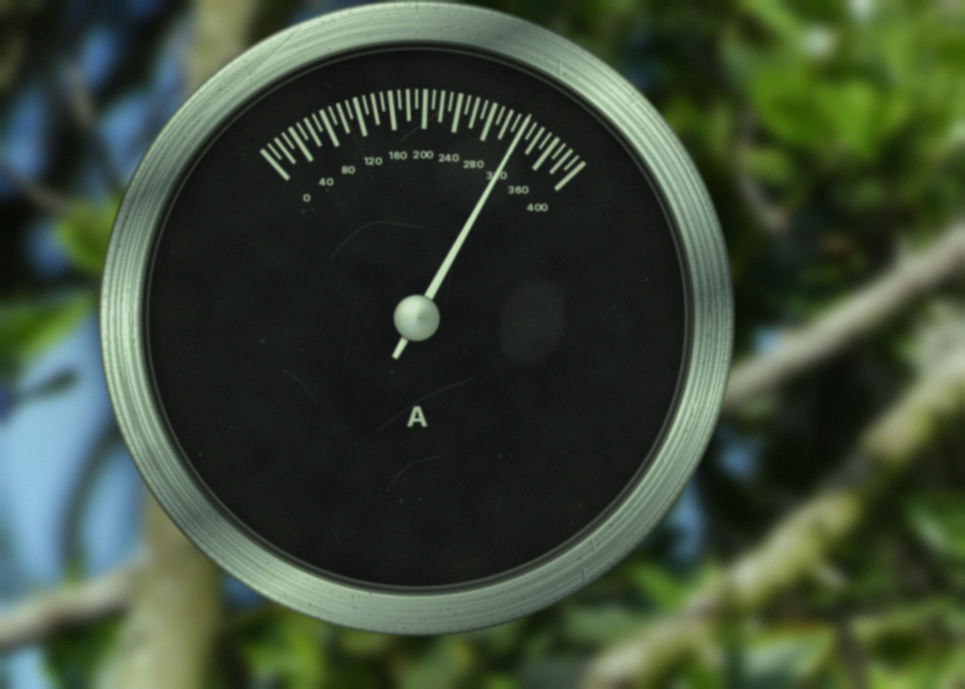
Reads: 320,A
